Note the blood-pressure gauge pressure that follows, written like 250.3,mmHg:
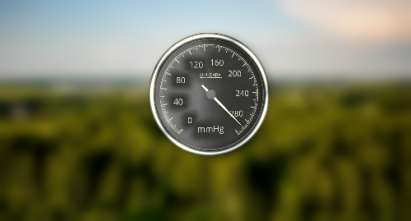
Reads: 290,mmHg
